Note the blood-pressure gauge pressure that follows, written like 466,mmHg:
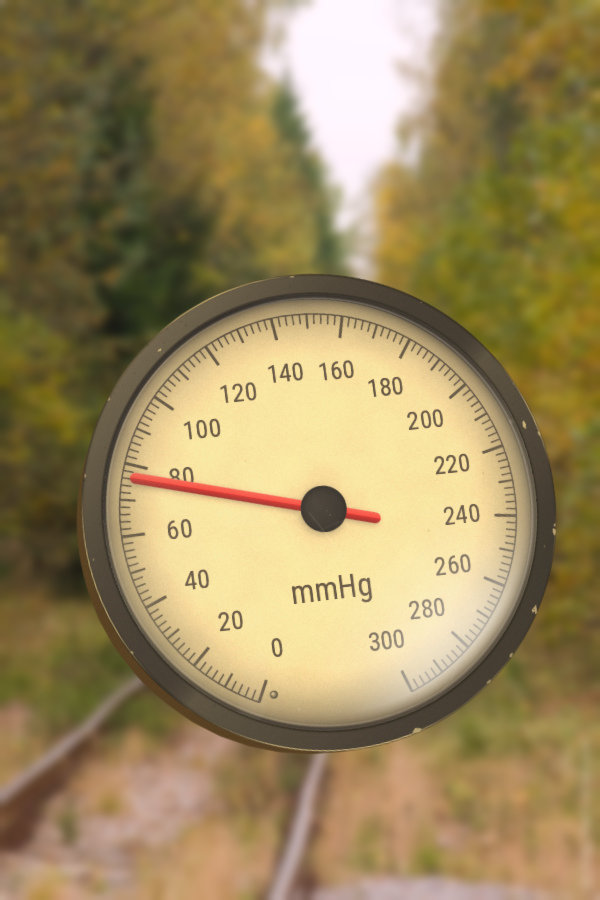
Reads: 76,mmHg
